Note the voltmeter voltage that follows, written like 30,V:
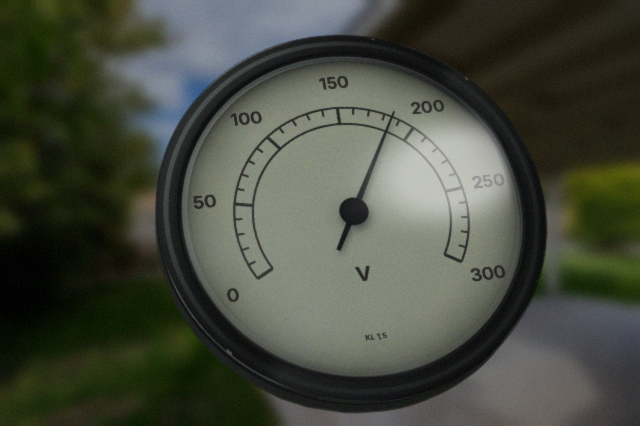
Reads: 185,V
